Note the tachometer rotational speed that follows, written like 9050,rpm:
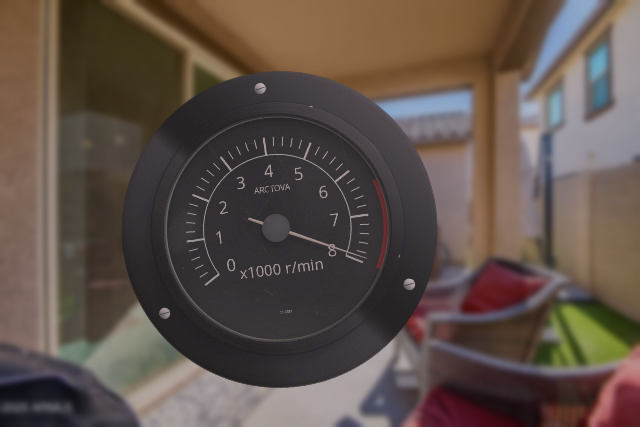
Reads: 7900,rpm
